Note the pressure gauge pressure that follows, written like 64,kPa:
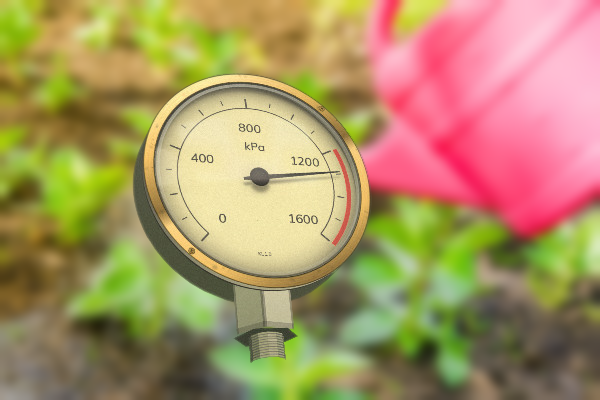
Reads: 1300,kPa
